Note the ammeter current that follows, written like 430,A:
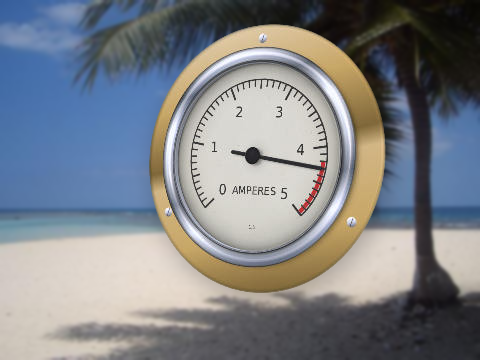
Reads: 4.3,A
